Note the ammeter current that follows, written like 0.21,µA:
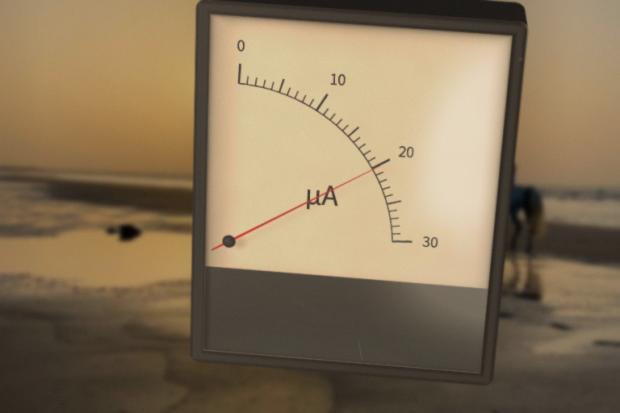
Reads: 20,µA
